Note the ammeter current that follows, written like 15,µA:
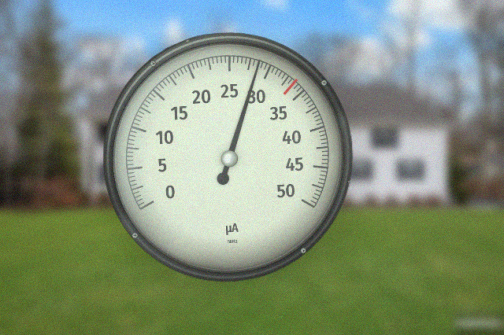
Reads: 28.5,µA
